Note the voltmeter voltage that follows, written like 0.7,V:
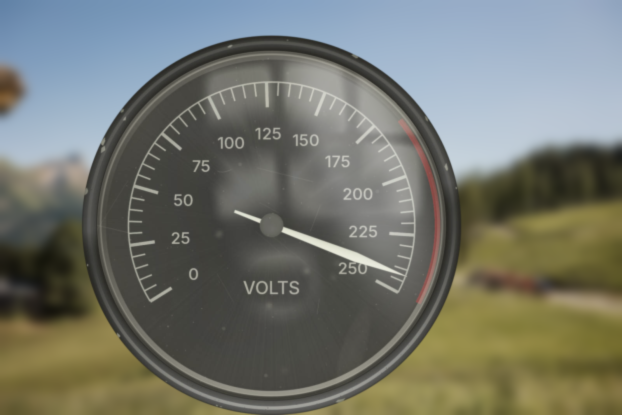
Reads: 242.5,V
